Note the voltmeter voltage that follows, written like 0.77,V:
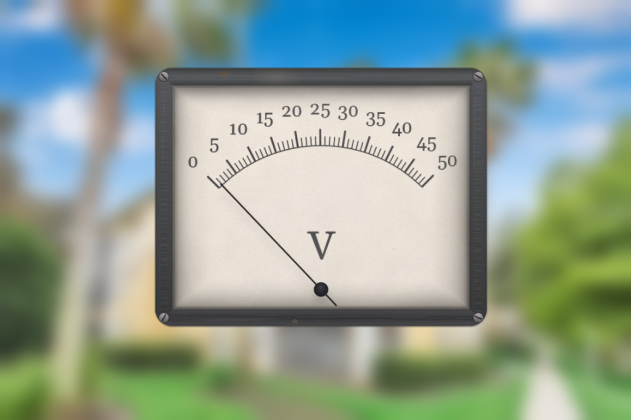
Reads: 1,V
